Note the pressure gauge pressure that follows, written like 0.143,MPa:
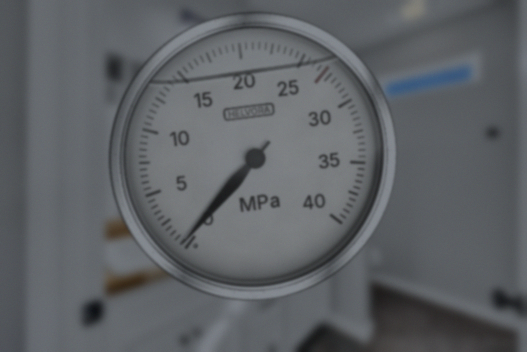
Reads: 0.5,MPa
